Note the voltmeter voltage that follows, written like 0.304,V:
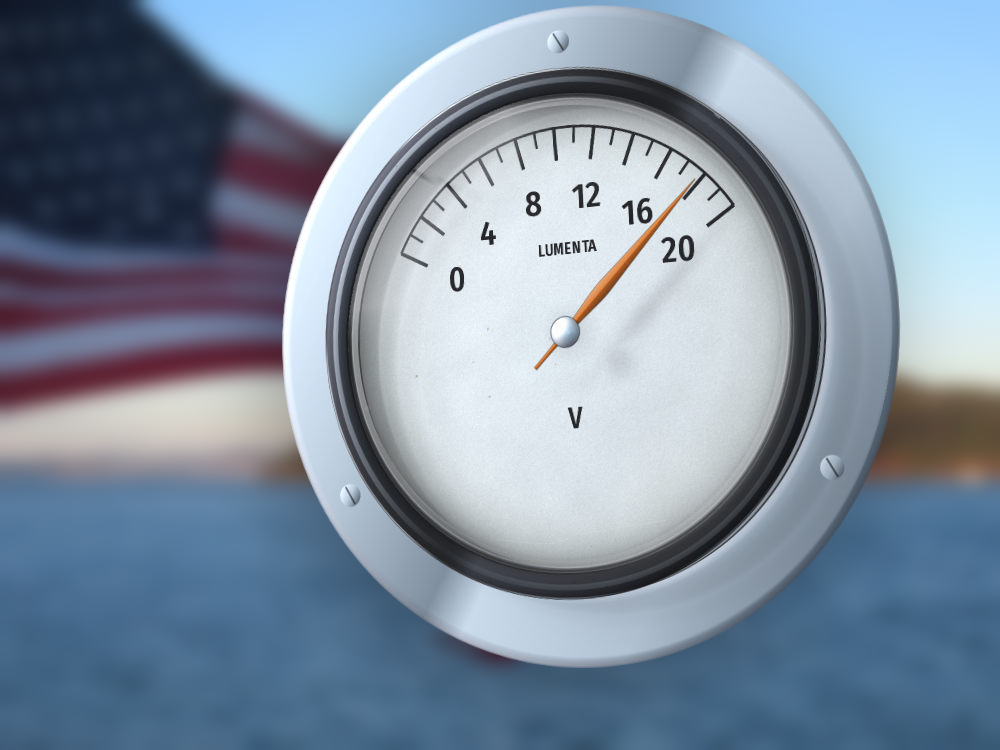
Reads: 18,V
